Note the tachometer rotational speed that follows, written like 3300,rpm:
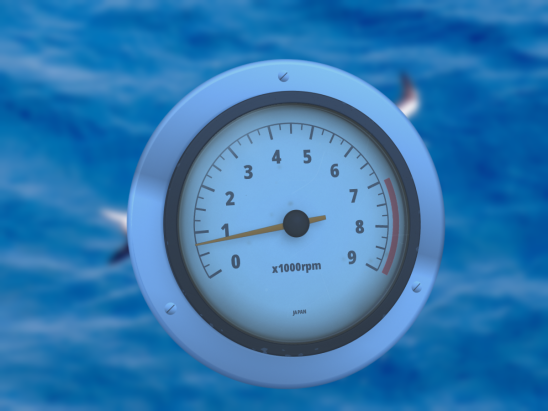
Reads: 750,rpm
